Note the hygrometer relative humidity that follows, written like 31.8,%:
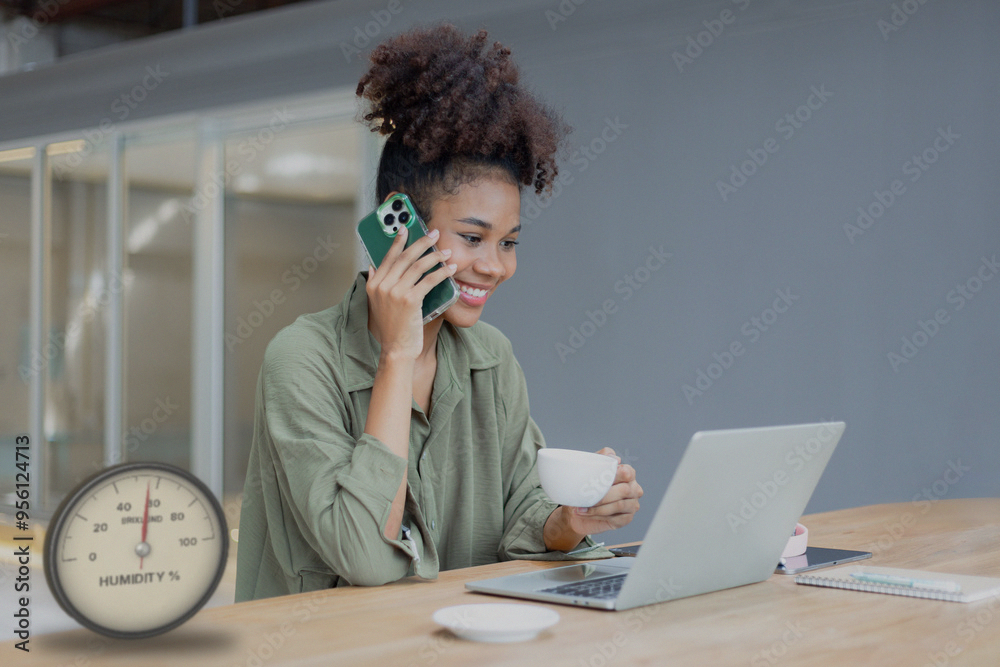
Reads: 55,%
